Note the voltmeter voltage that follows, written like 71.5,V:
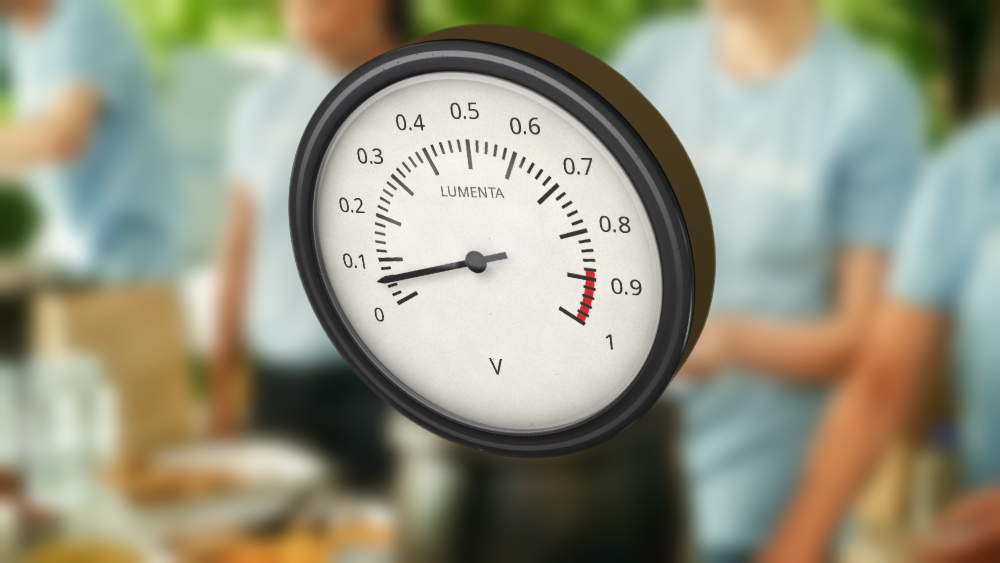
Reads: 0.06,V
